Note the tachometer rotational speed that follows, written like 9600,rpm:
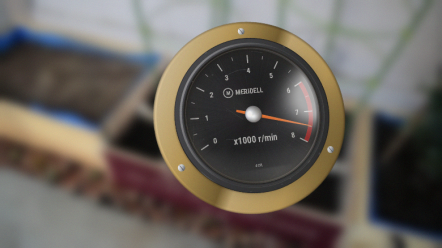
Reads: 7500,rpm
